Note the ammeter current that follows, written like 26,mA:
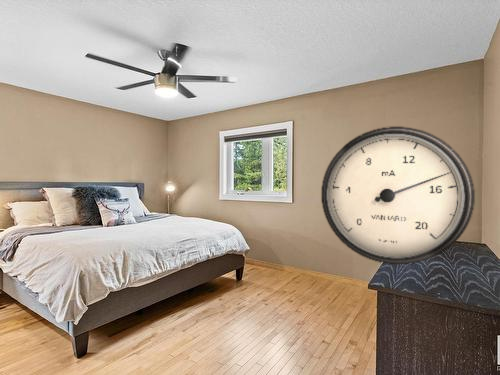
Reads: 15,mA
